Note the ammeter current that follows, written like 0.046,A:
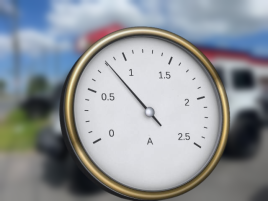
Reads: 0.8,A
